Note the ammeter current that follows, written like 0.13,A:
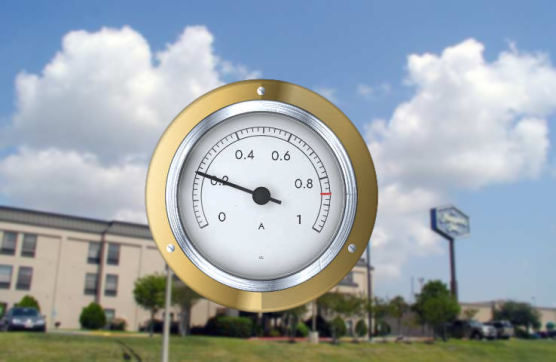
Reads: 0.2,A
